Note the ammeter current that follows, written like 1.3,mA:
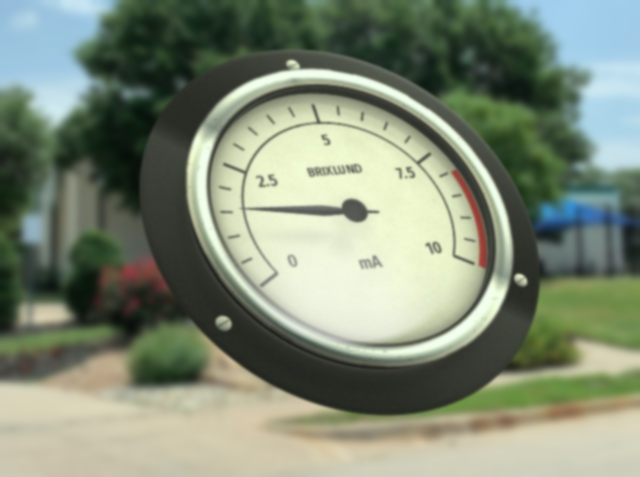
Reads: 1.5,mA
